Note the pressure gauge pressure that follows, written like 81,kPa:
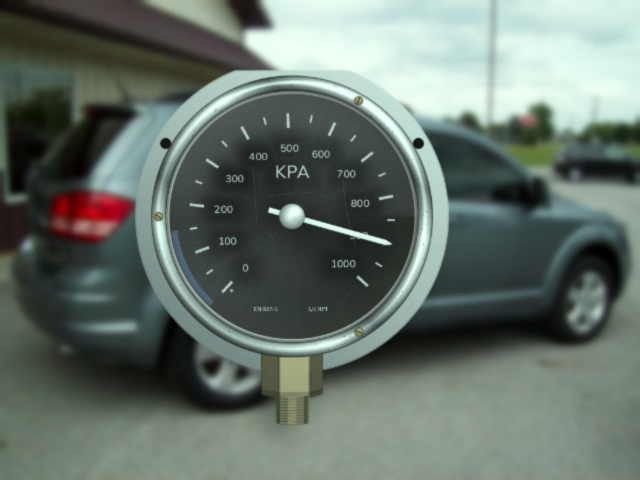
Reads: 900,kPa
